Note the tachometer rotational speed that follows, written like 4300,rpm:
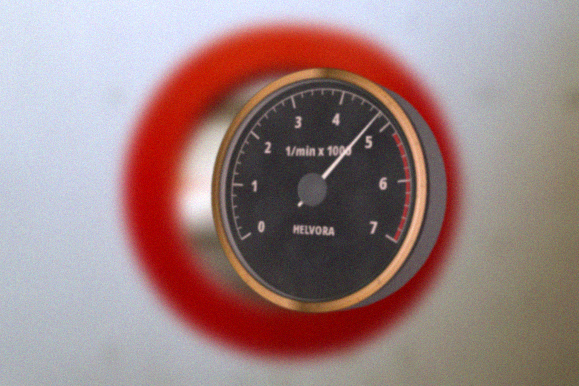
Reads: 4800,rpm
